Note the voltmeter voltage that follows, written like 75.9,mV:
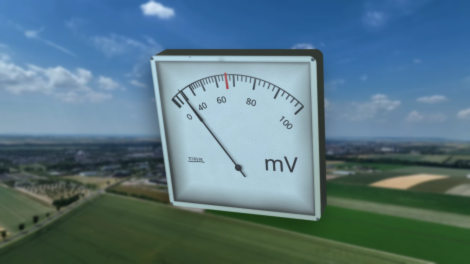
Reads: 30,mV
